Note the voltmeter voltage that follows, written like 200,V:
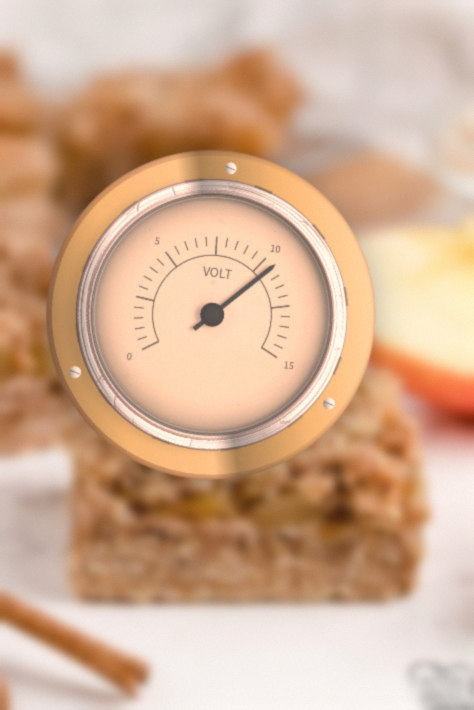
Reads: 10.5,V
